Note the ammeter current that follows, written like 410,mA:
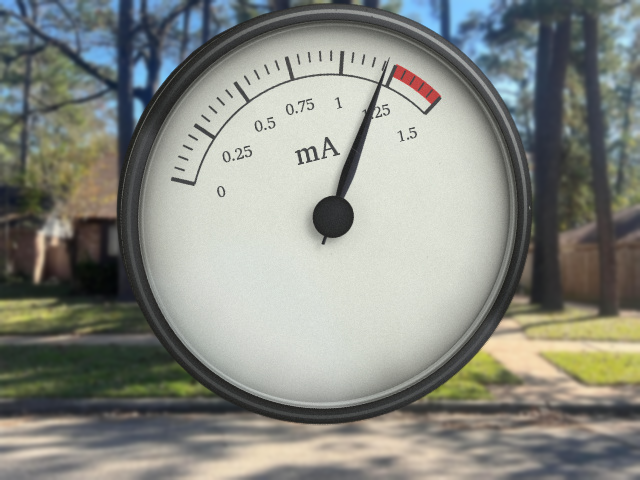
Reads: 1.2,mA
